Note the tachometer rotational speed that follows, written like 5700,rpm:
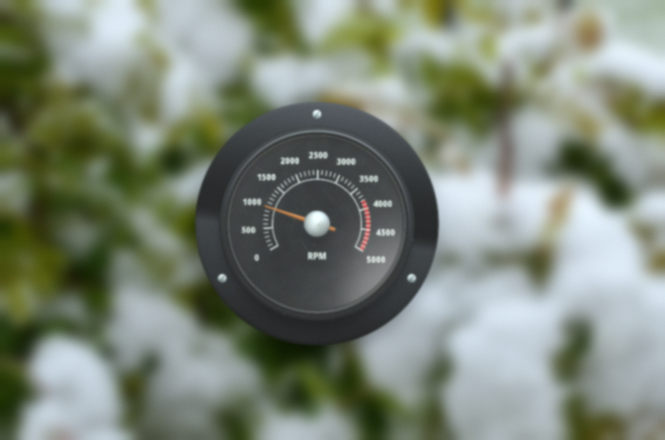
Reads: 1000,rpm
